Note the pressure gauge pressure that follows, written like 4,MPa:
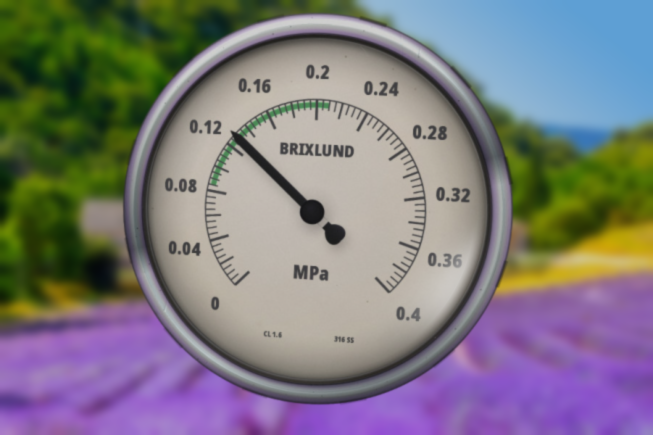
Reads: 0.13,MPa
